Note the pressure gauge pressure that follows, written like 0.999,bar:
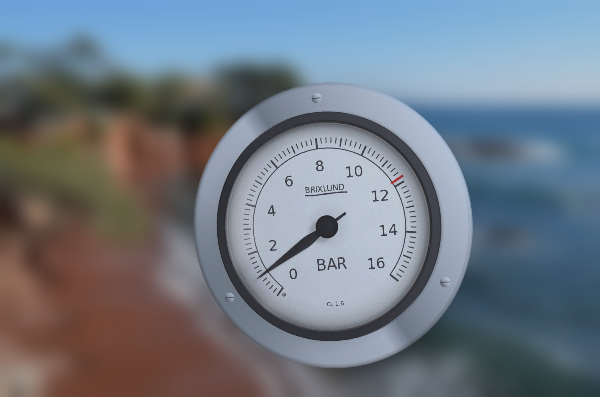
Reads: 1,bar
